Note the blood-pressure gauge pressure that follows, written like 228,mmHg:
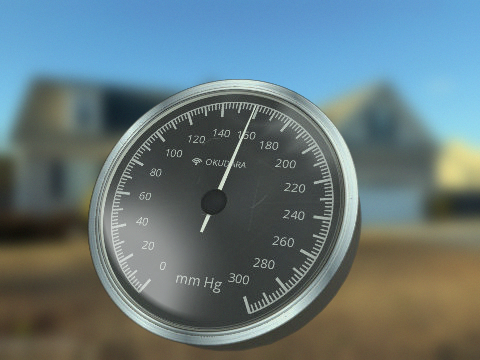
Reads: 160,mmHg
